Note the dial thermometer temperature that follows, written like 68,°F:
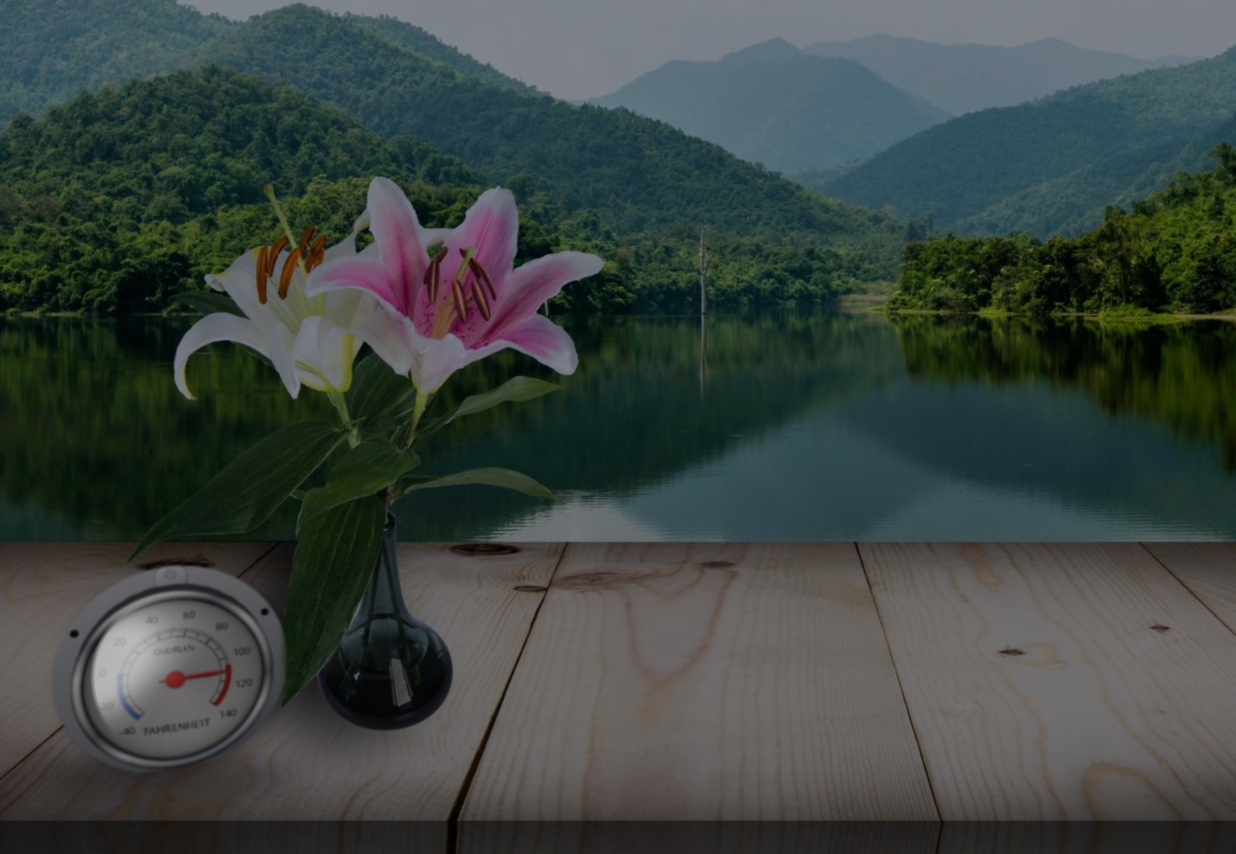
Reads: 110,°F
